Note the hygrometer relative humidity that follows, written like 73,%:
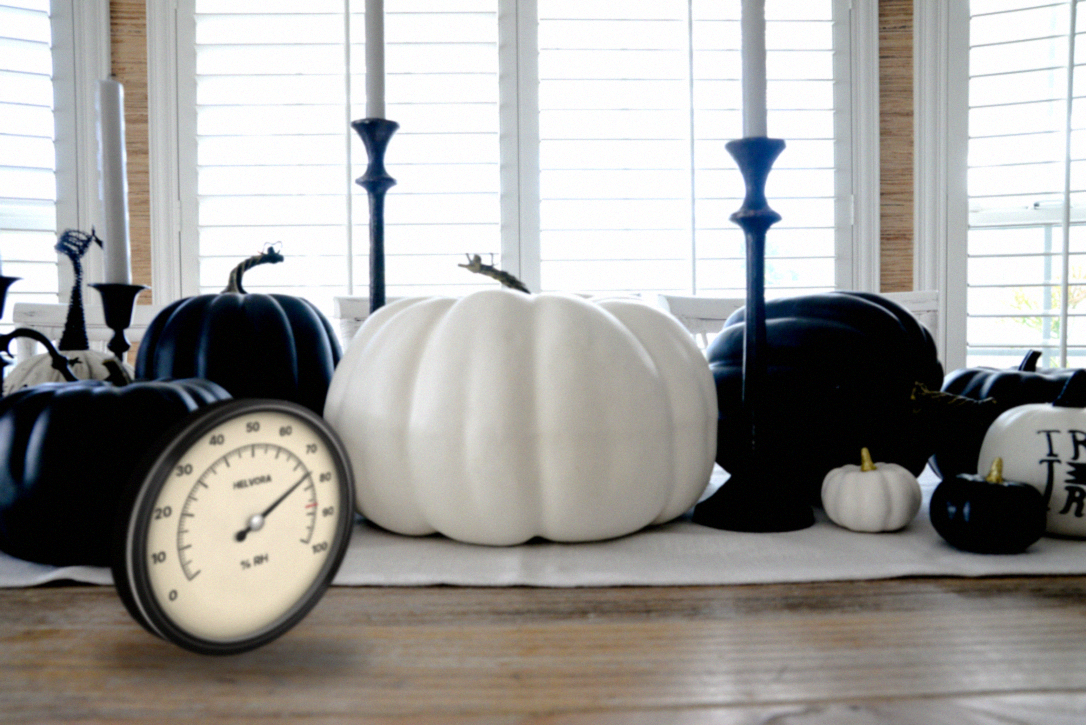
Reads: 75,%
